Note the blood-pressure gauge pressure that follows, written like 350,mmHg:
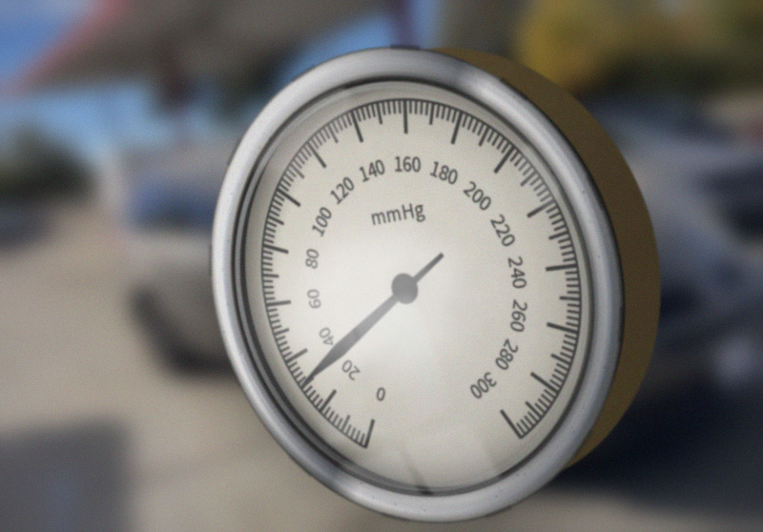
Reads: 30,mmHg
